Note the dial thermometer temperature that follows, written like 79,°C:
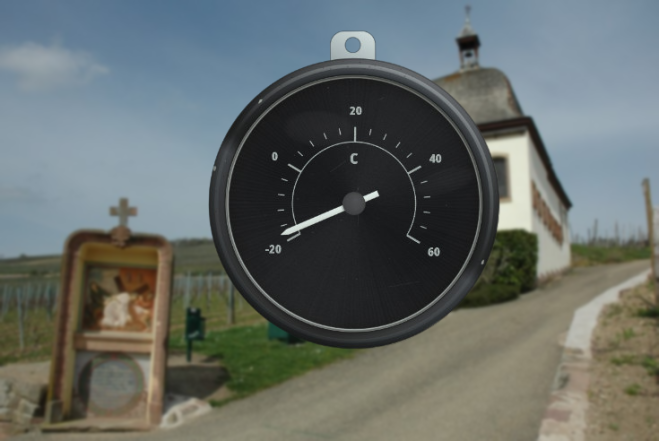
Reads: -18,°C
